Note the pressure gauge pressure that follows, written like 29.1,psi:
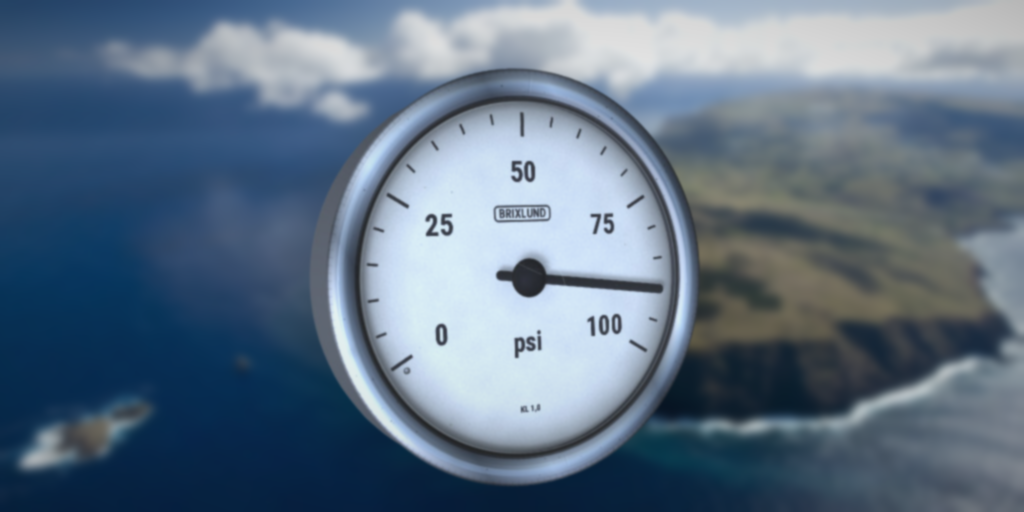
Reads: 90,psi
